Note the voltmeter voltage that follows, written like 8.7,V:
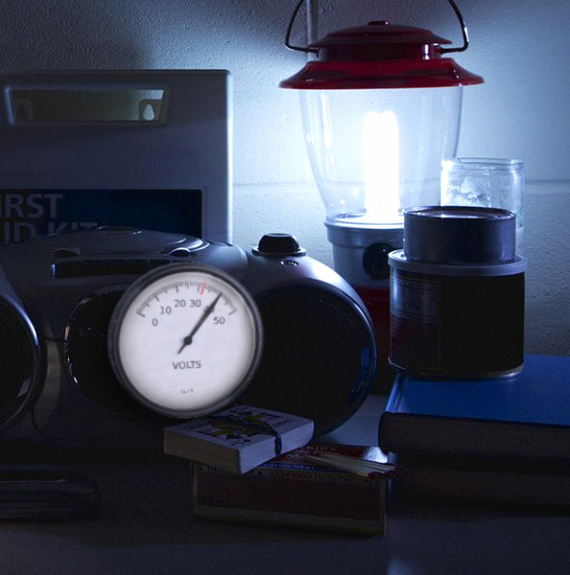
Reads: 40,V
